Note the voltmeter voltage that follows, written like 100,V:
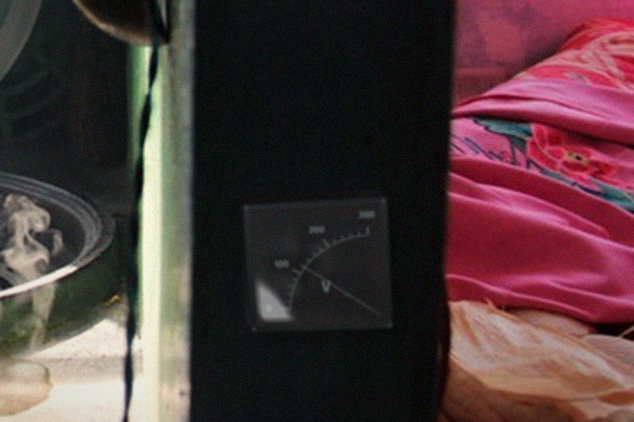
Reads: 120,V
